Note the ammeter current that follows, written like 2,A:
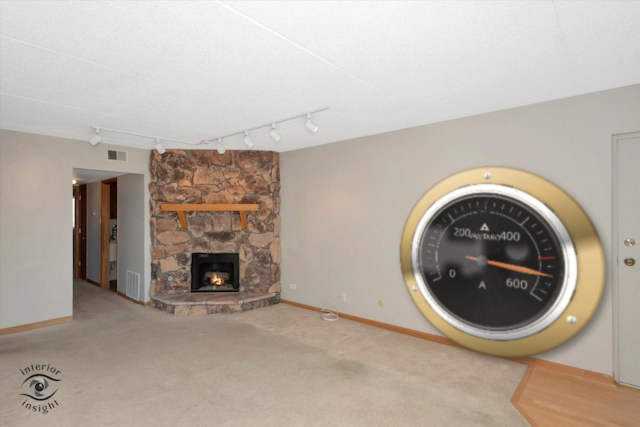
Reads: 540,A
